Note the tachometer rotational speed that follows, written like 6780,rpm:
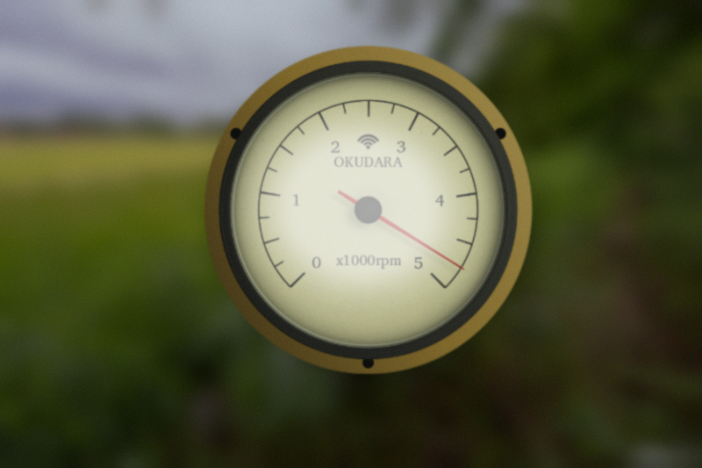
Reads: 4750,rpm
